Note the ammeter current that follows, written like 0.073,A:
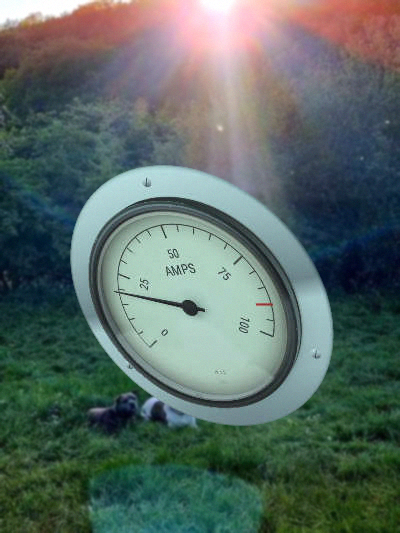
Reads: 20,A
